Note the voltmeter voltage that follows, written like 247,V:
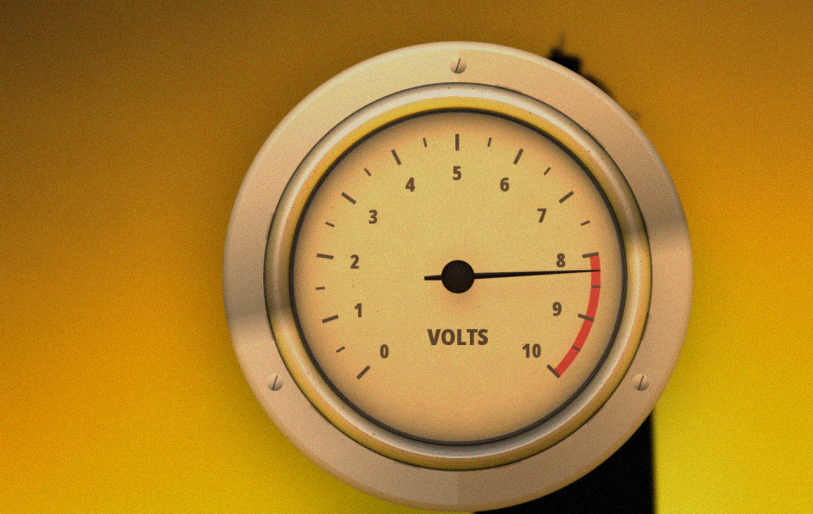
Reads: 8.25,V
